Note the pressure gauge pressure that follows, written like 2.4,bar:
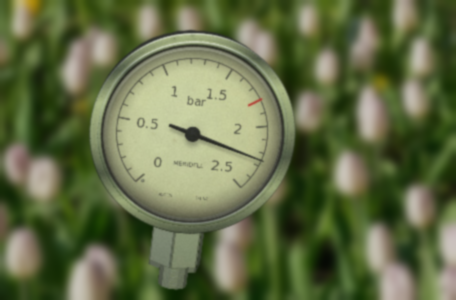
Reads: 2.25,bar
